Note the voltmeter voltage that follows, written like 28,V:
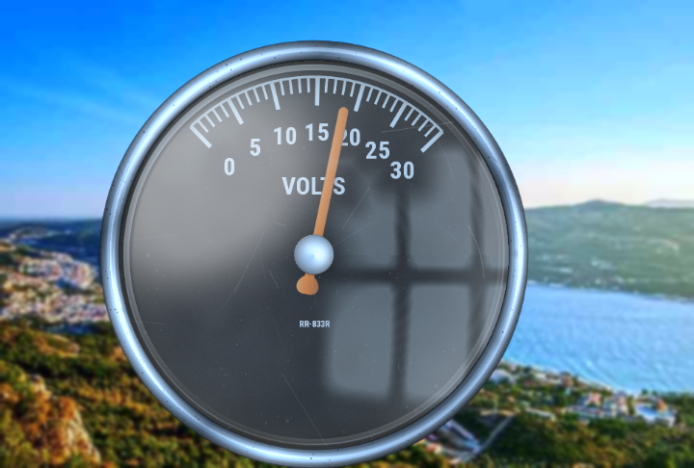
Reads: 18.5,V
